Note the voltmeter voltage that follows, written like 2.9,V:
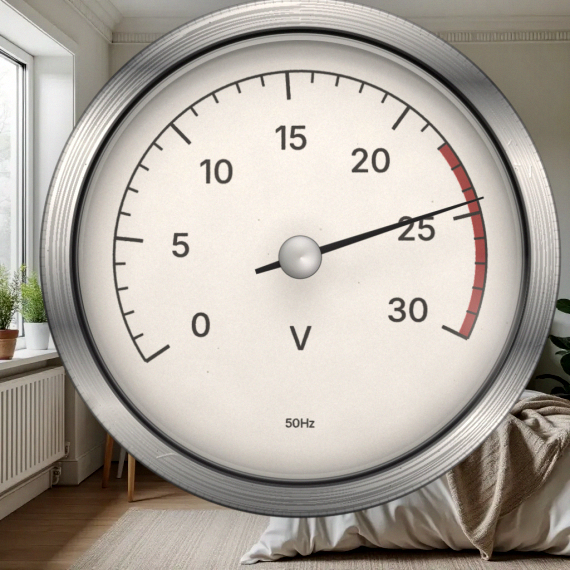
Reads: 24.5,V
